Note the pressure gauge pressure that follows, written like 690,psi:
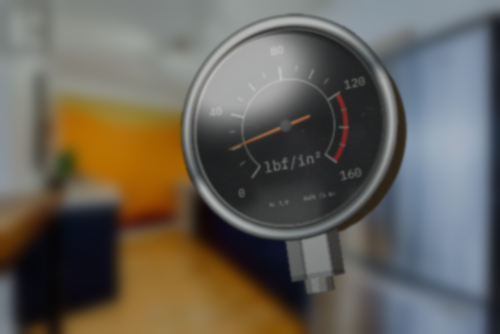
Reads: 20,psi
